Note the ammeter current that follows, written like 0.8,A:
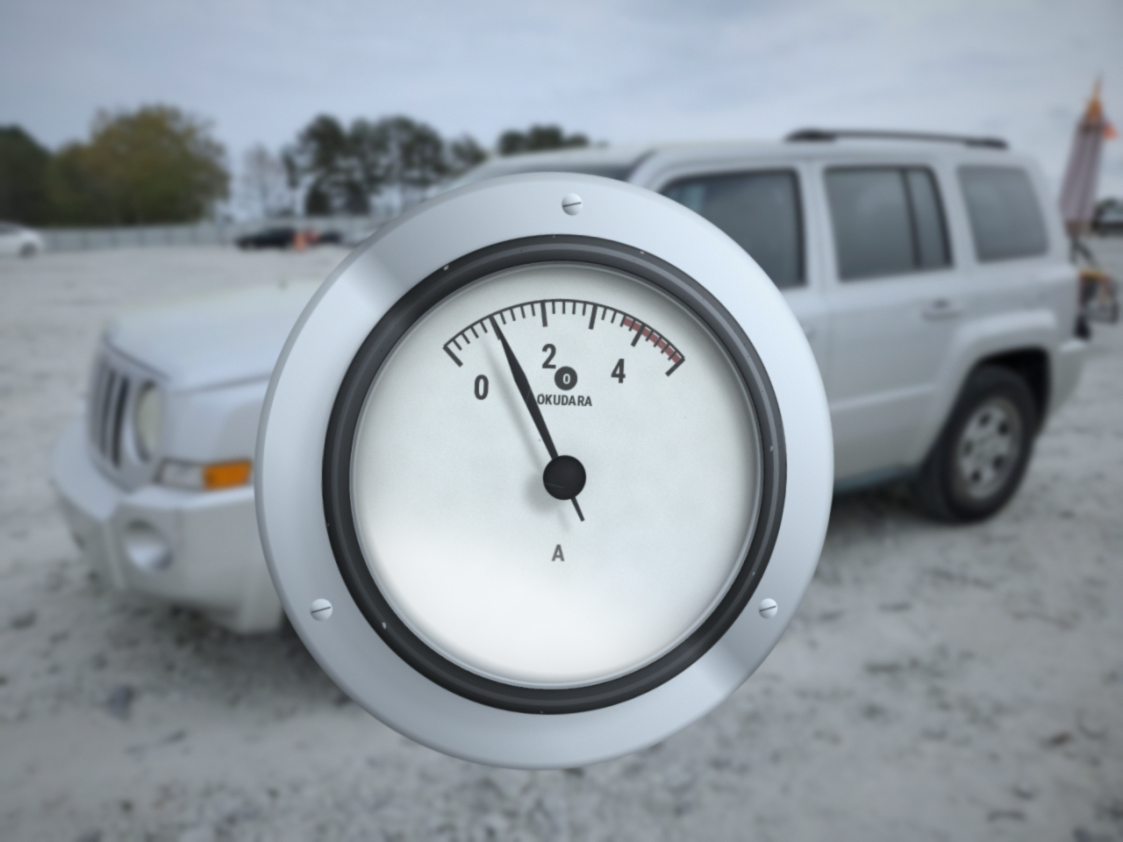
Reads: 1,A
